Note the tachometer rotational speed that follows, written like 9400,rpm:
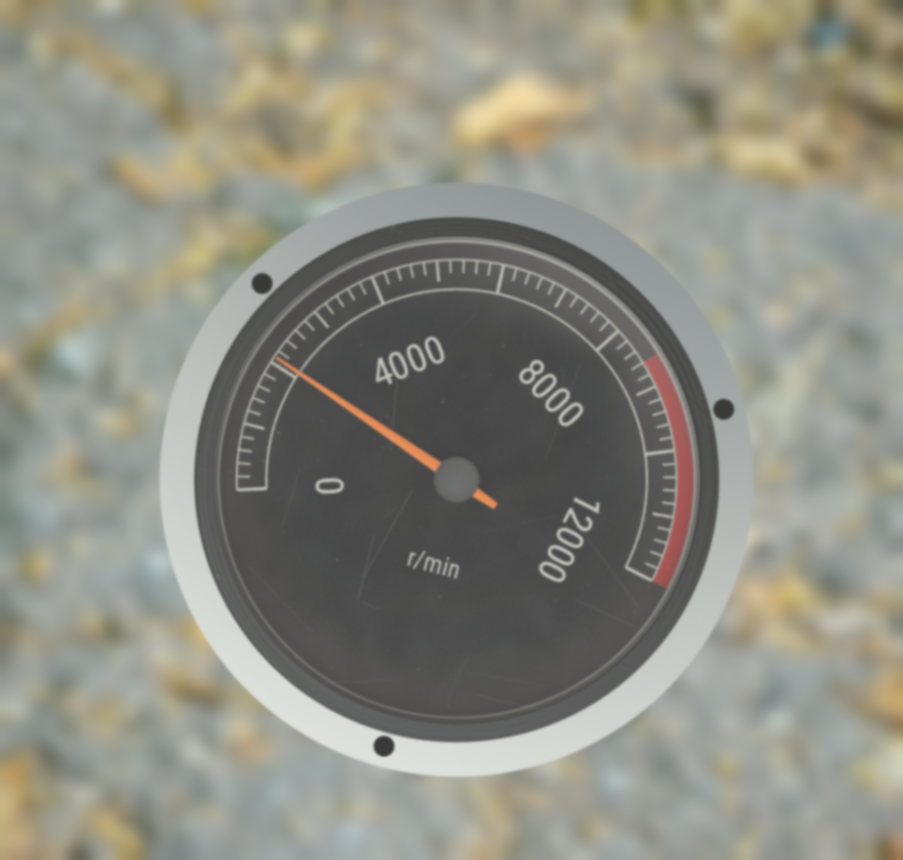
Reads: 2100,rpm
